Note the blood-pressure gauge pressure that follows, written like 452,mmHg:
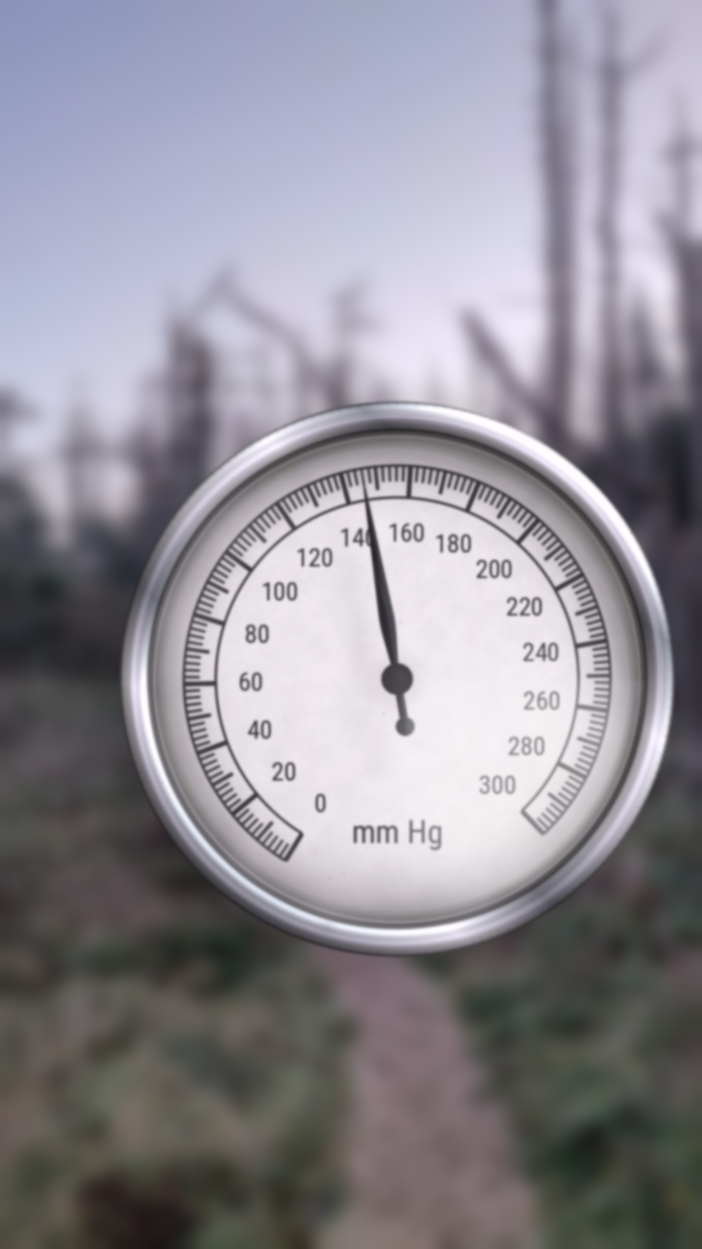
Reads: 146,mmHg
